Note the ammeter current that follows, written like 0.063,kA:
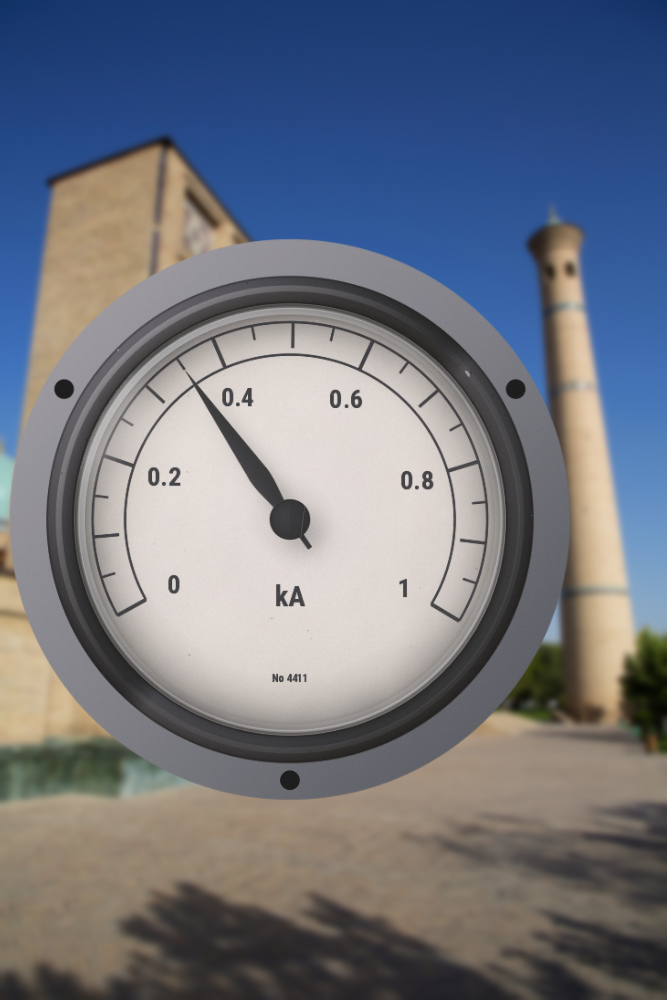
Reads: 0.35,kA
